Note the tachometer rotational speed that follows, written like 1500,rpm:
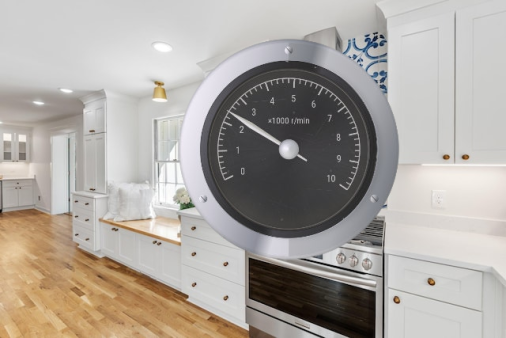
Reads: 2400,rpm
